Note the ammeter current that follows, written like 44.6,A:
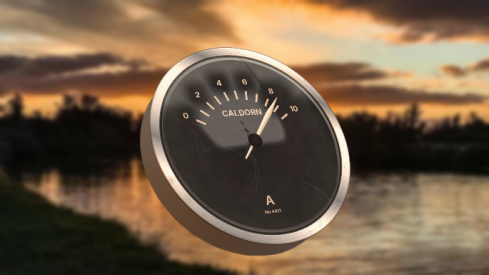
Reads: 8.5,A
